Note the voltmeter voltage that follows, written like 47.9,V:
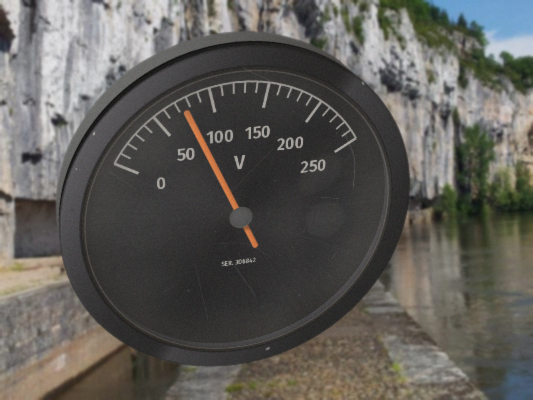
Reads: 75,V
